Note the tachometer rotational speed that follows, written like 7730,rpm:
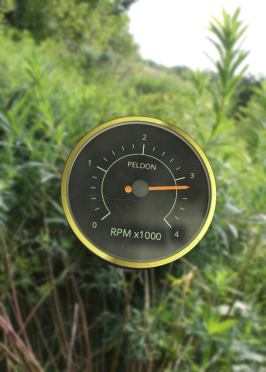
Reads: 3200,rpm
